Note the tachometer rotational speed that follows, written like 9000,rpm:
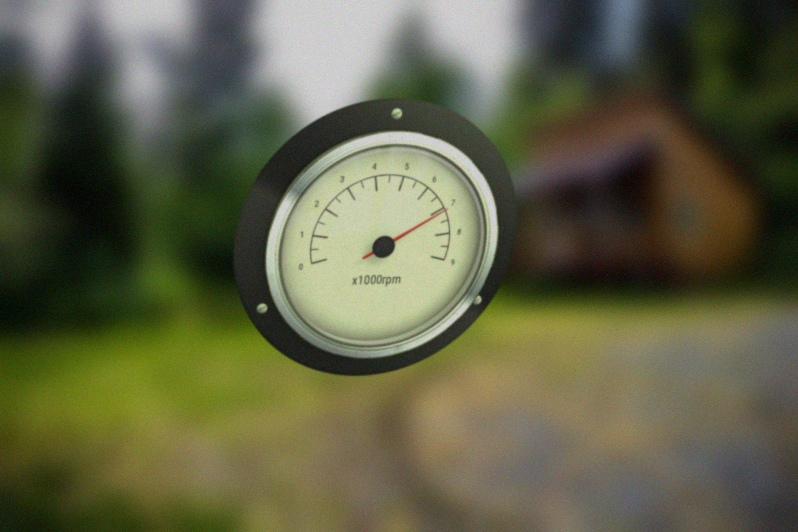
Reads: 7000,rpm
